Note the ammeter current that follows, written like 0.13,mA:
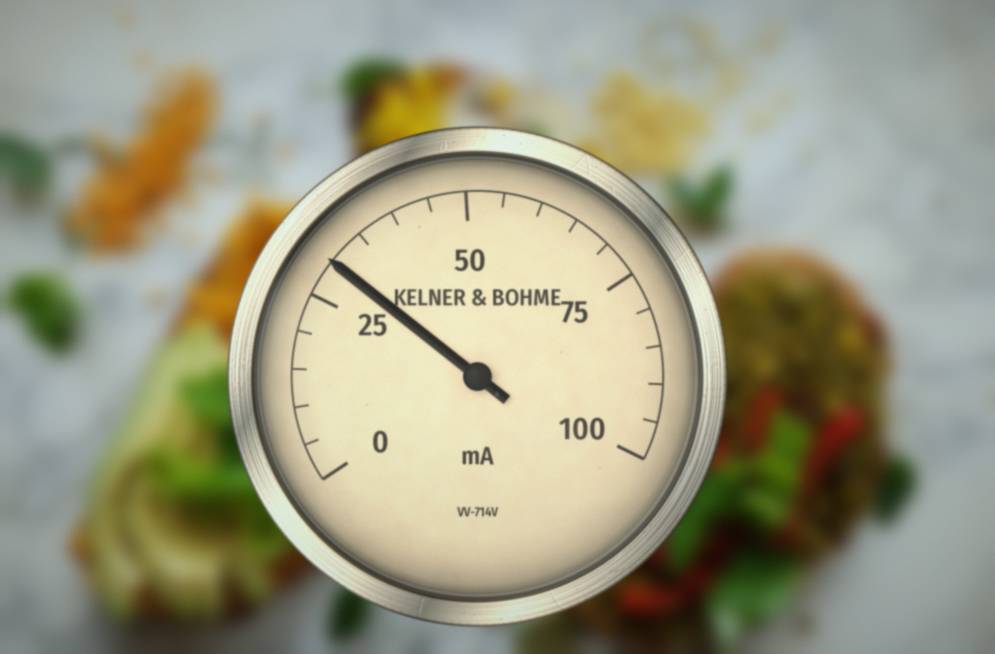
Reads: 30,mA
